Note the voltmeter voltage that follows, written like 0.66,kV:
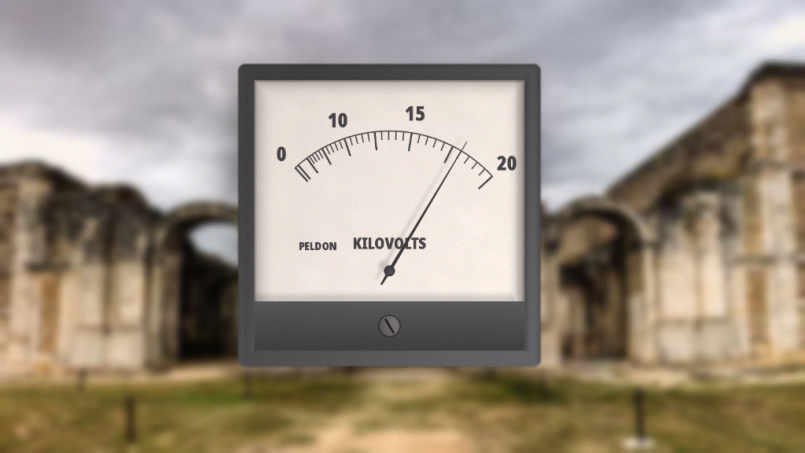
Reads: 18,kV
